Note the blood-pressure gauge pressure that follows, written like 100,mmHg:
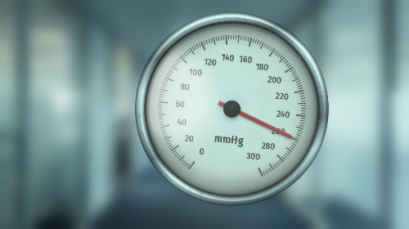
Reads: 260,mmHg
